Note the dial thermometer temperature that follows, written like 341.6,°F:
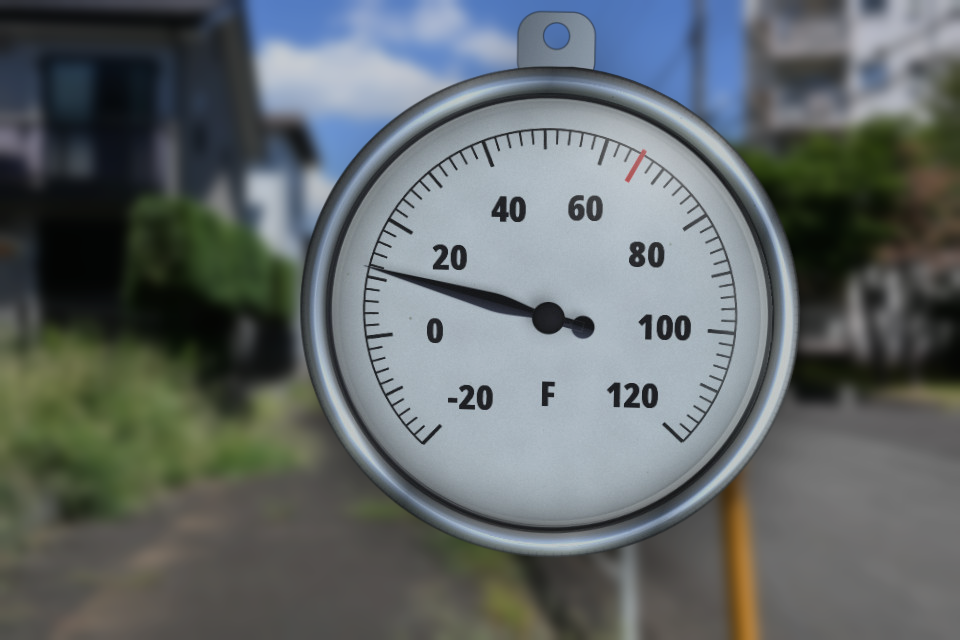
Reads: 12,°F
